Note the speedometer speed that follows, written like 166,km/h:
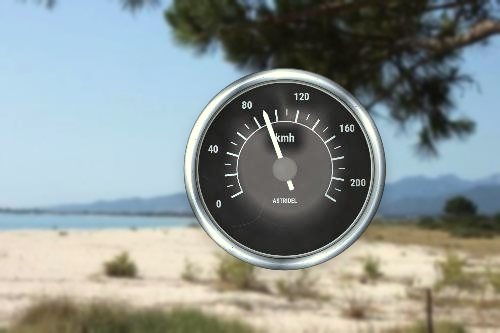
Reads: 90,km/h
